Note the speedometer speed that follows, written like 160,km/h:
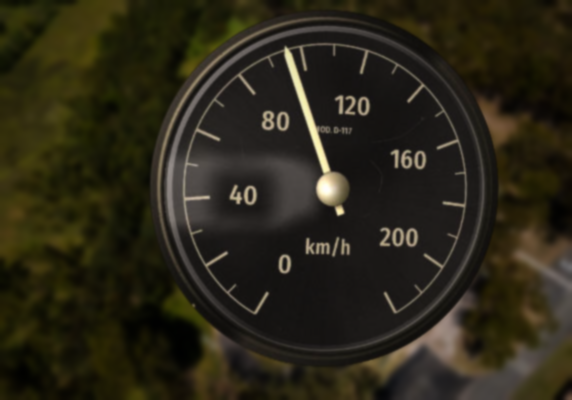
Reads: 95,km/h
